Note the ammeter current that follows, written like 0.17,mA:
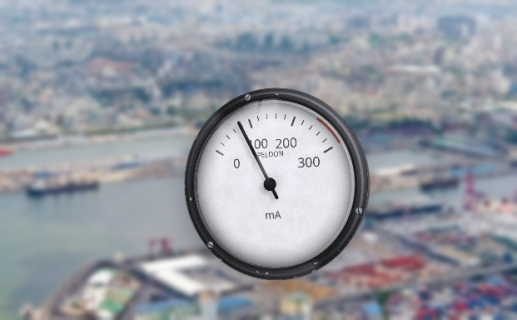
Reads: 80,mA
